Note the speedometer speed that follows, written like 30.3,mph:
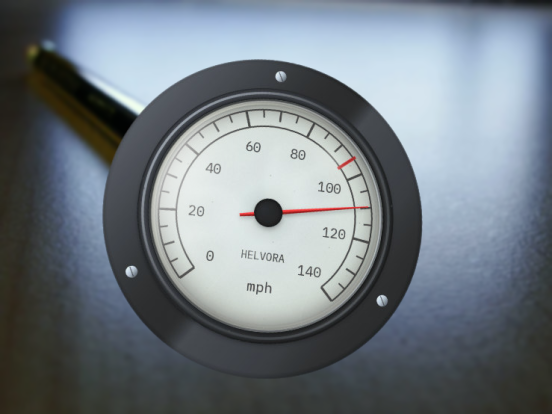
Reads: 110,mph
